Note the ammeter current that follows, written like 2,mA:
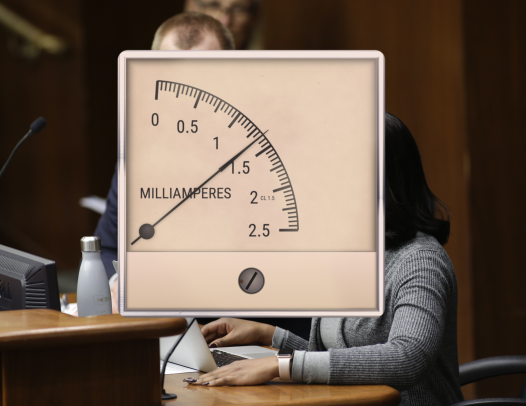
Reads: 1.35,mA
